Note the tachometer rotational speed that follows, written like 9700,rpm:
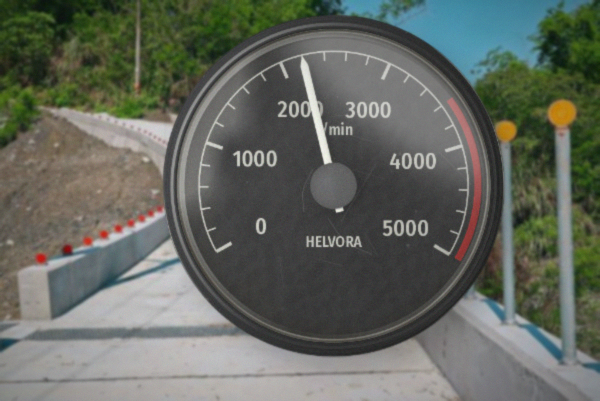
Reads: 2200,rpm
